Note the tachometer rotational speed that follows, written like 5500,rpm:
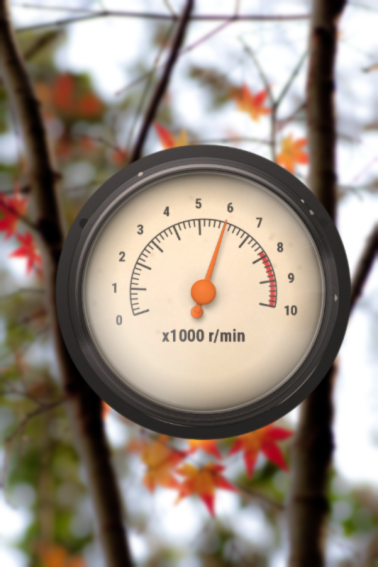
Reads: 6000,rpm
